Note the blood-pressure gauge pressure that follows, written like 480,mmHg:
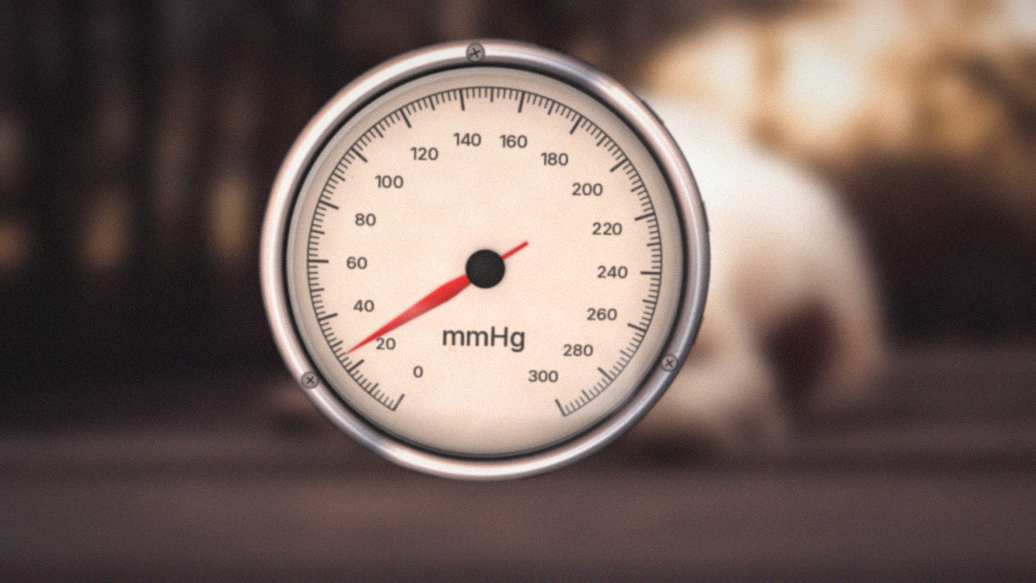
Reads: 26,mmHg
